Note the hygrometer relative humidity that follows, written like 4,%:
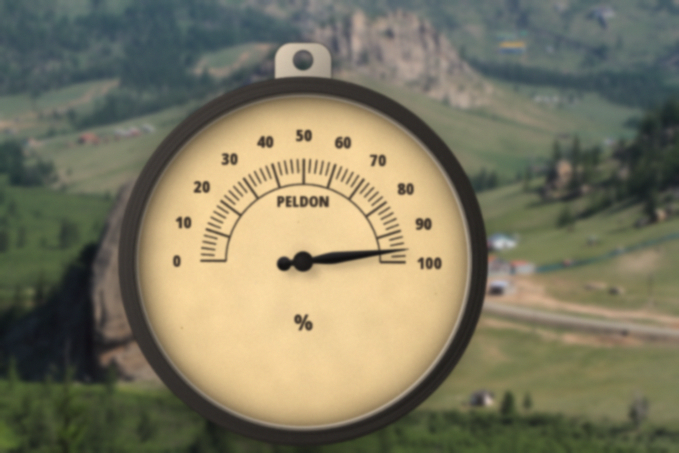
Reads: 96,%
